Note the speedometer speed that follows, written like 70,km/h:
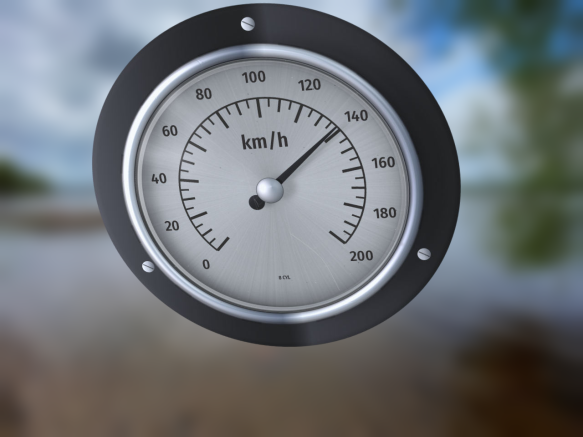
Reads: 137.5,km/h
